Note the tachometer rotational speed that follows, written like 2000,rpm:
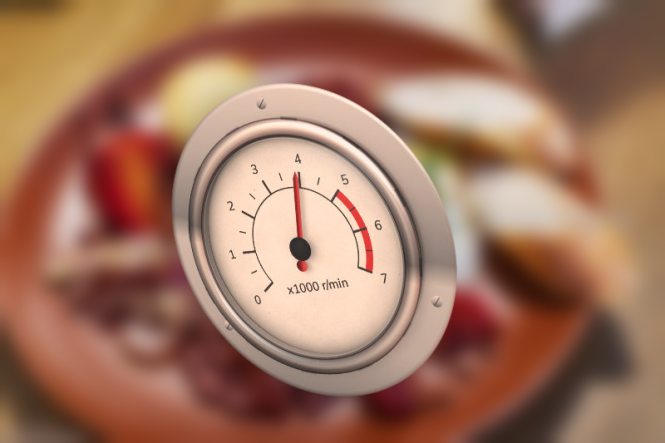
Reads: 4000,rpm
